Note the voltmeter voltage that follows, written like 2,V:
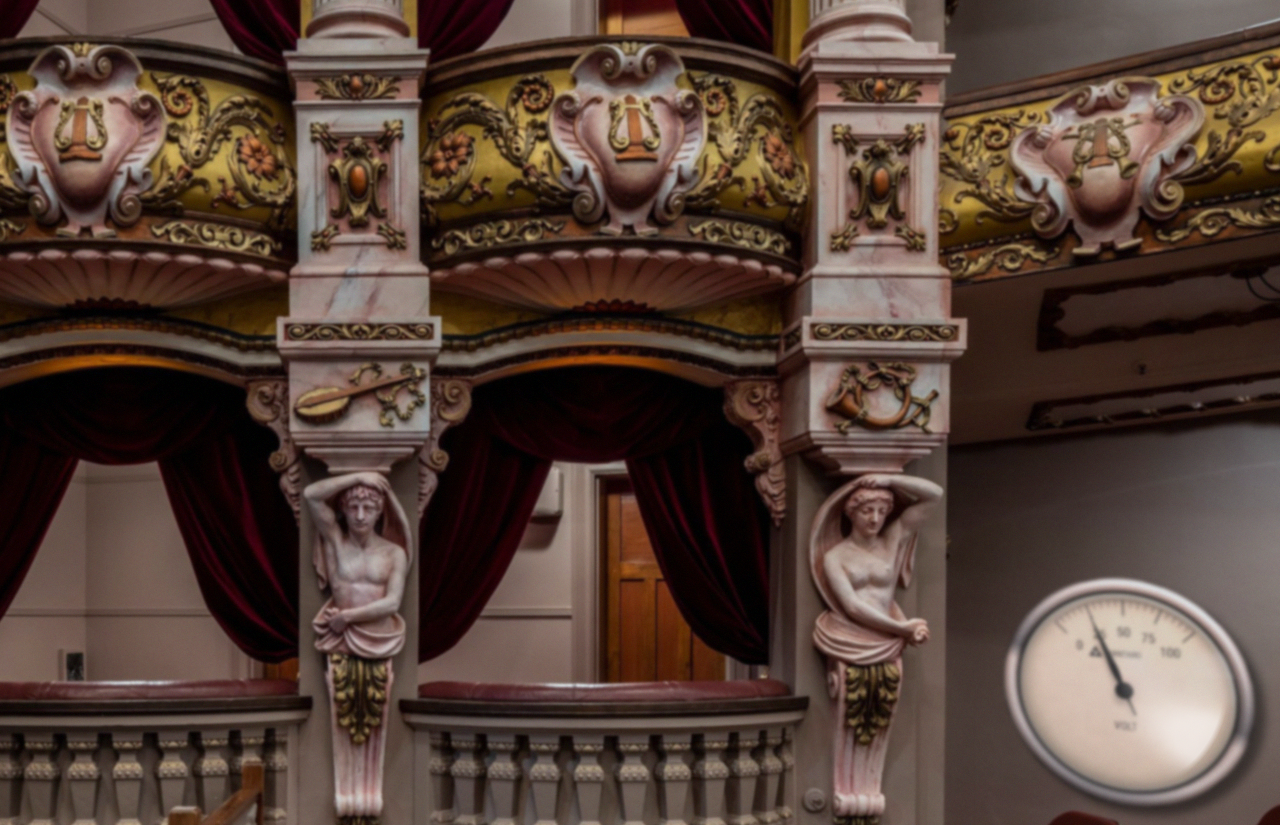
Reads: 25,V
